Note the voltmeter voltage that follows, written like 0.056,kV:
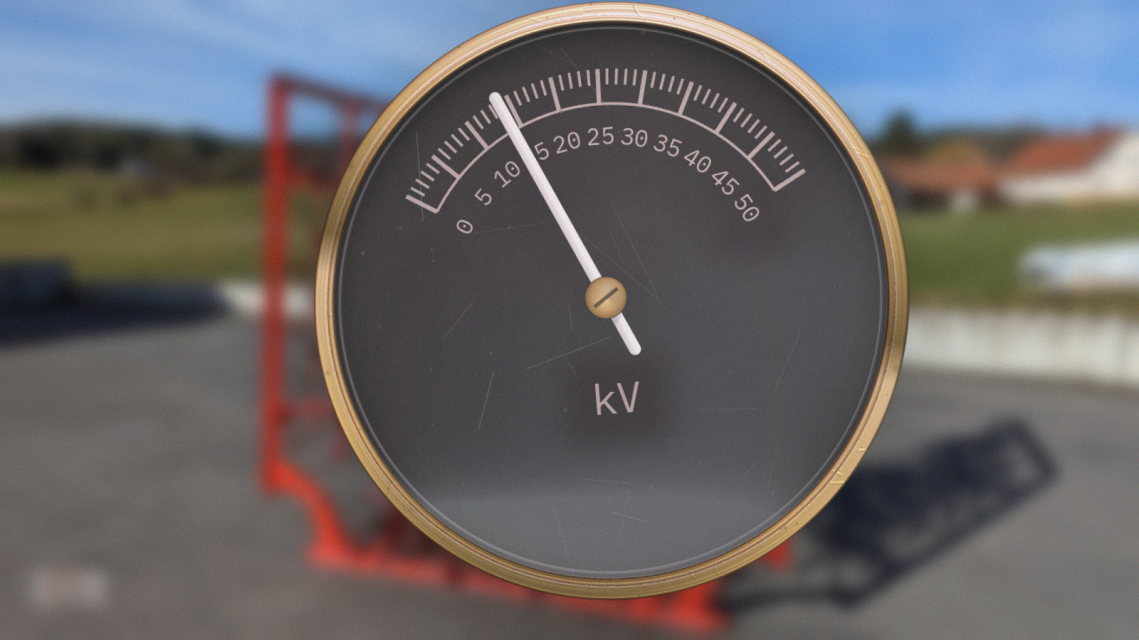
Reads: 14,kV
